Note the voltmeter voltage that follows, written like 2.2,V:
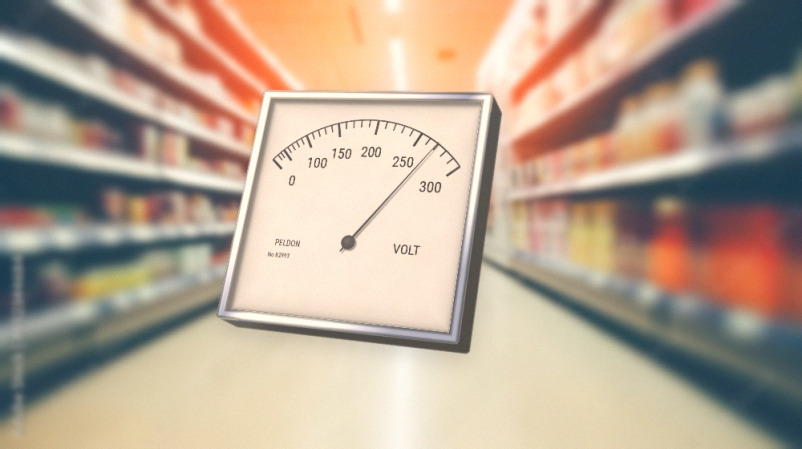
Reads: 270,V
